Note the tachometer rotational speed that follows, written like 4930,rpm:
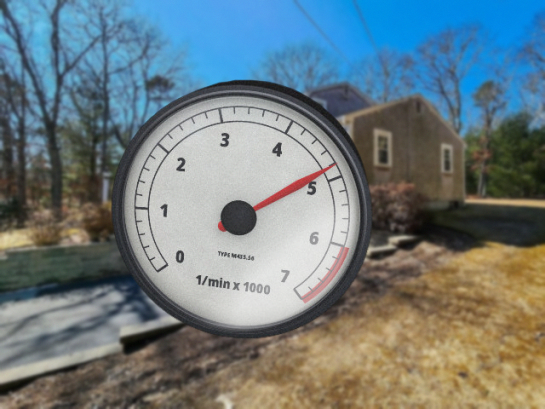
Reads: 4800,rpm
